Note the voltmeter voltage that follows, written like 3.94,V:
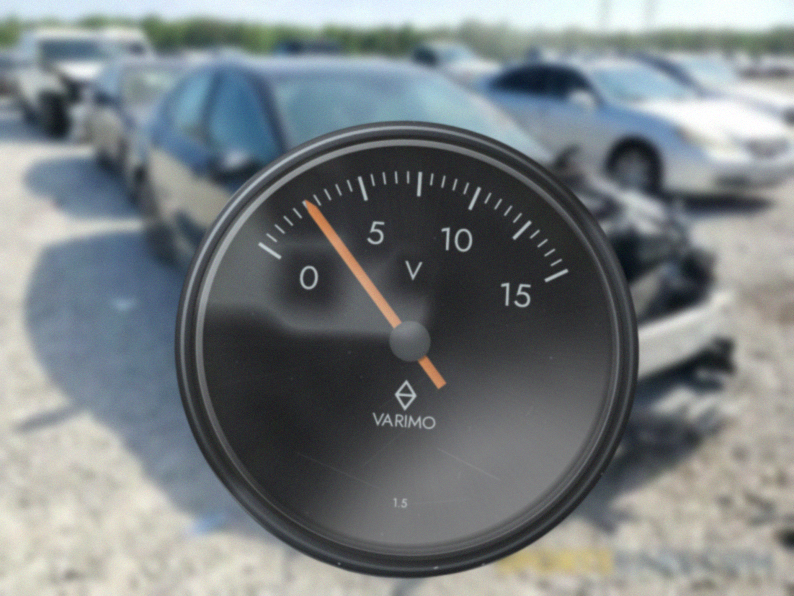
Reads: 2.5,V
